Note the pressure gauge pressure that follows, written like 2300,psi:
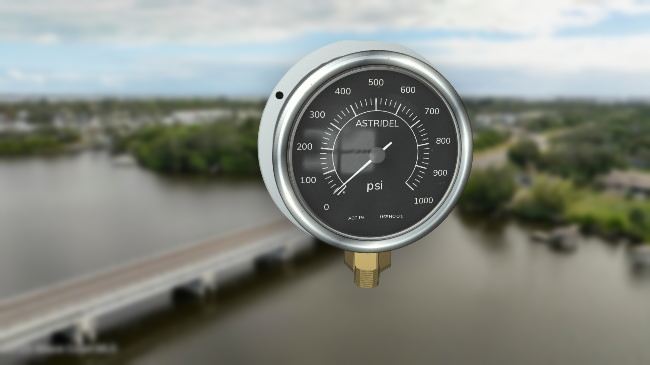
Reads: 20,psi
